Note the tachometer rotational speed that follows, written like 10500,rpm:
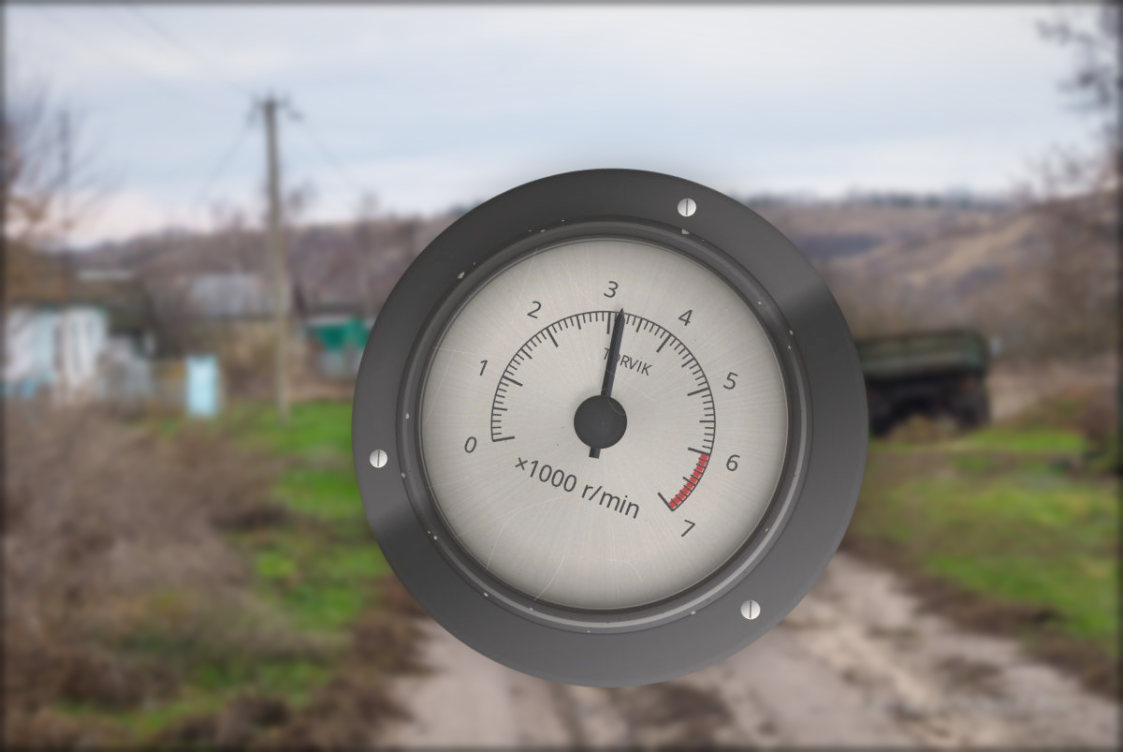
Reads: 3200,rpm
